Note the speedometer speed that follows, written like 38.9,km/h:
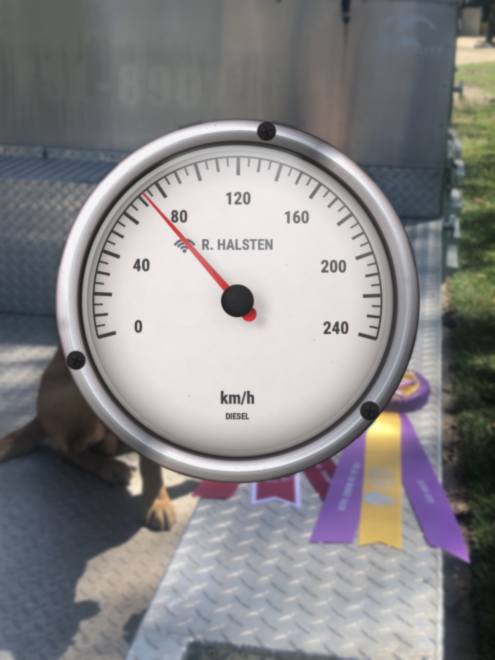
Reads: 72.5,km/h
